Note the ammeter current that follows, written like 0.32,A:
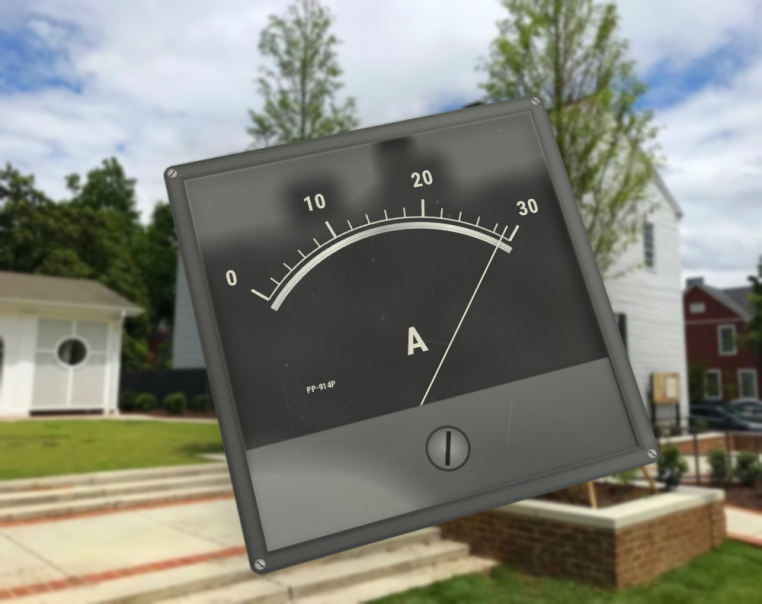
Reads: 29,A
